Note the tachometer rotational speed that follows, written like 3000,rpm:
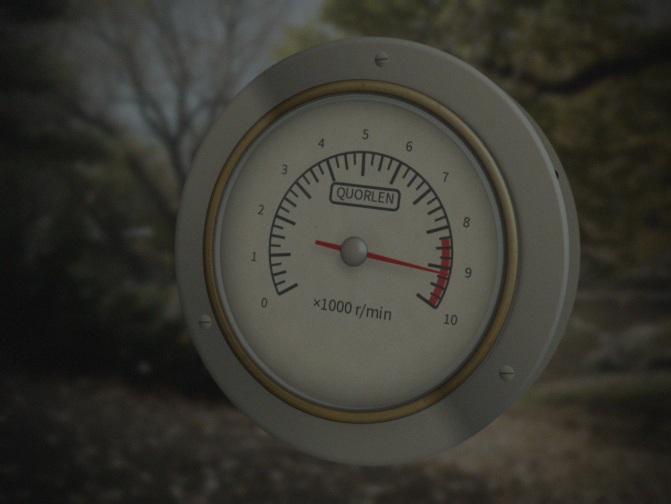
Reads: 9125,rpm
